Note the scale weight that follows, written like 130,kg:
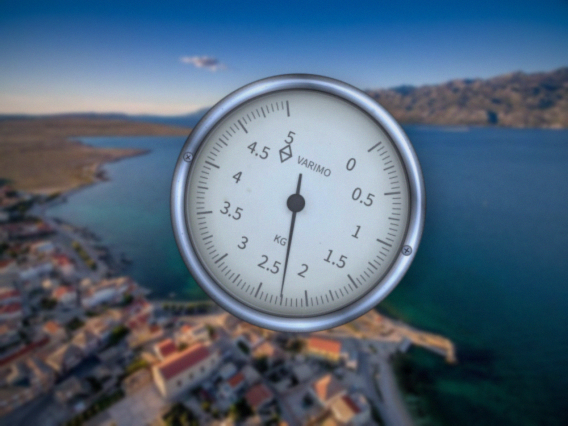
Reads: 2.25,kg
